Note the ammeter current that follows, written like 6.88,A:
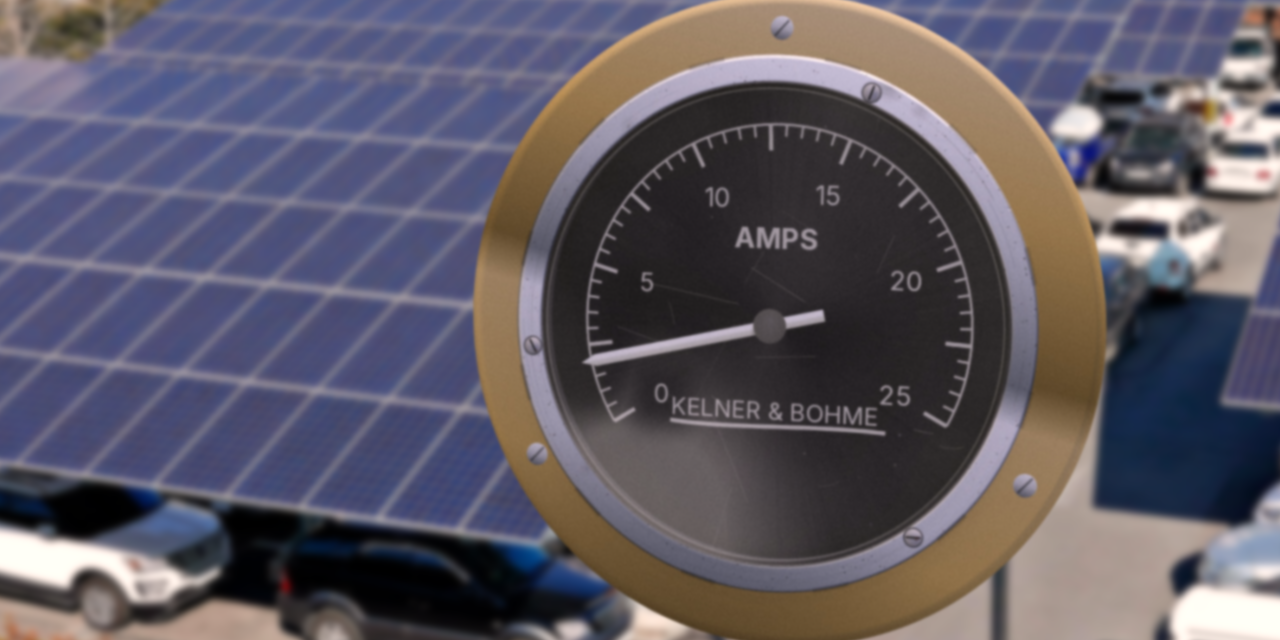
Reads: 2,A
